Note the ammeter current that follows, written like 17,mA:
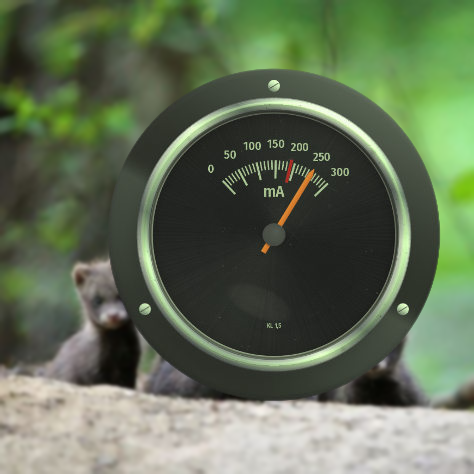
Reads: 250,mA
